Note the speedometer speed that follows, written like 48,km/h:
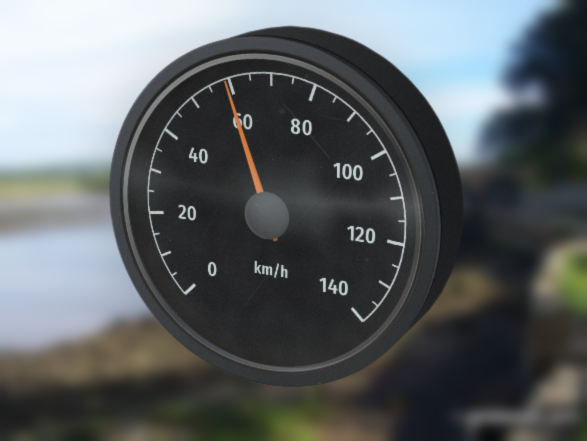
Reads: 60,km/h
